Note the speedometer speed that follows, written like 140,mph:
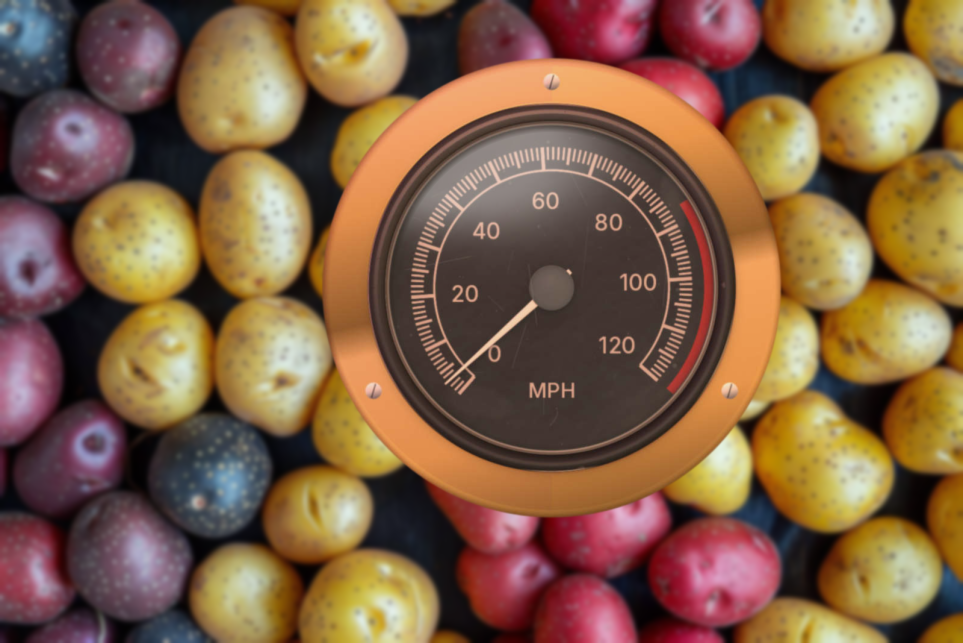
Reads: 3,mph
